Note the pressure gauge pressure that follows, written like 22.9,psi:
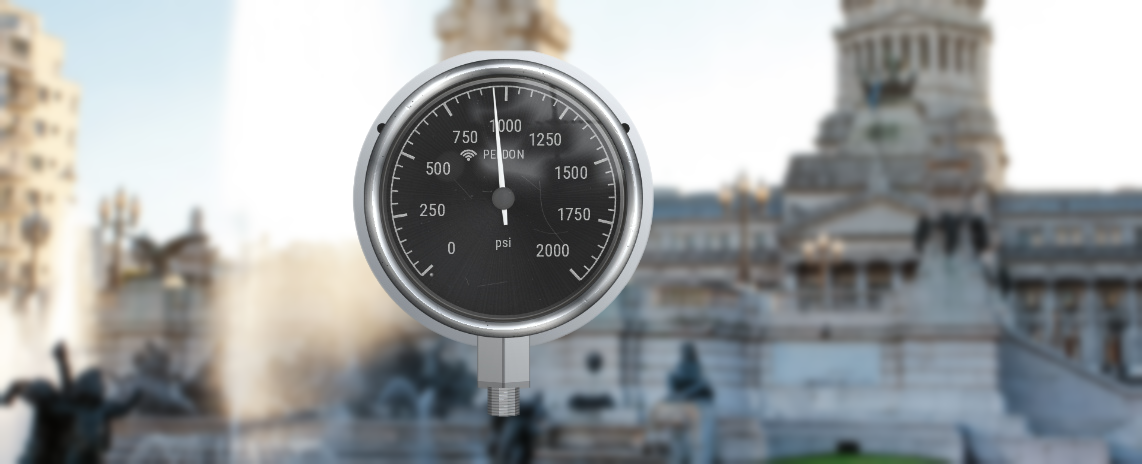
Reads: 950,psi
